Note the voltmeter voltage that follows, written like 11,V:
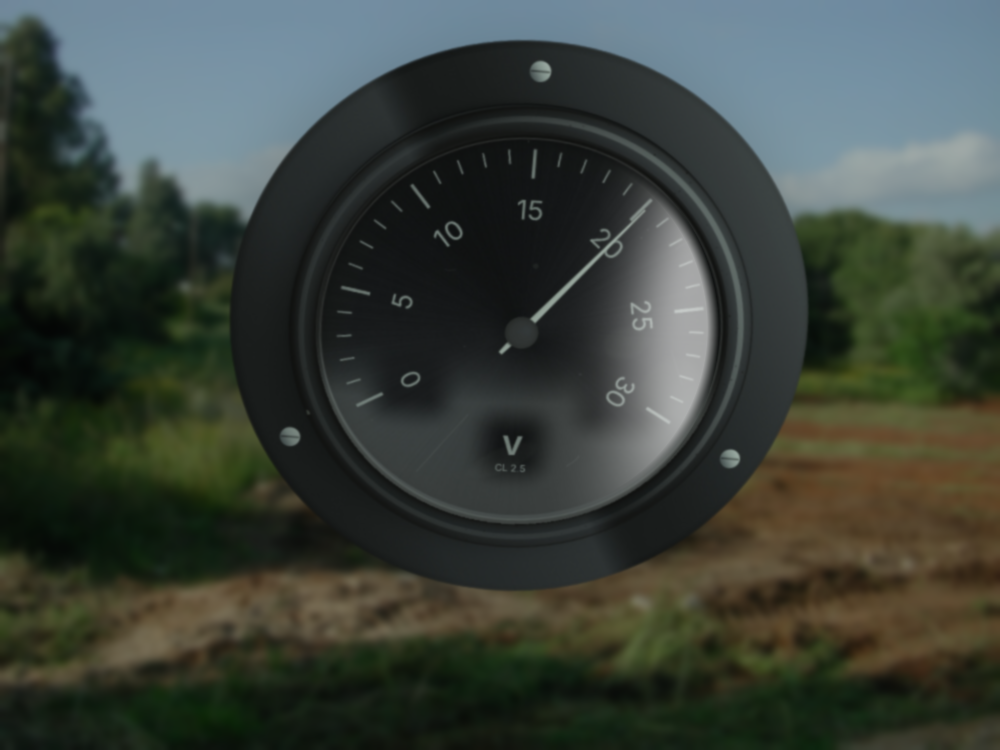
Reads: 20,V
